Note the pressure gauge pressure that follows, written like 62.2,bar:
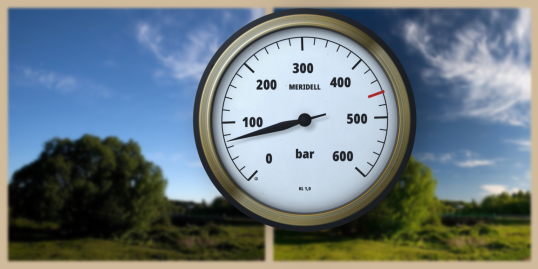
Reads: 70,bar
